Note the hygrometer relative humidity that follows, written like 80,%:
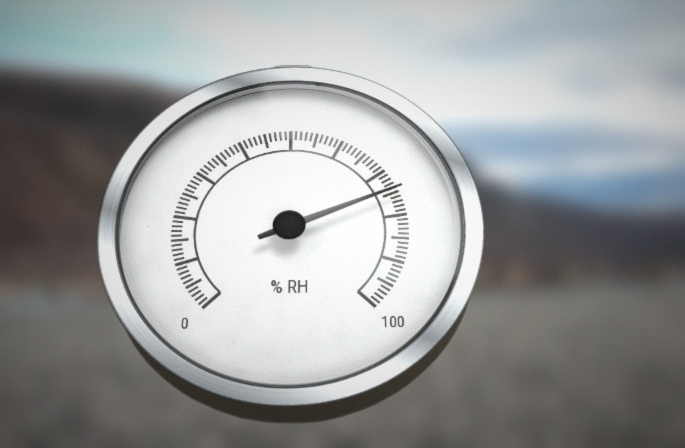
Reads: 75,%
